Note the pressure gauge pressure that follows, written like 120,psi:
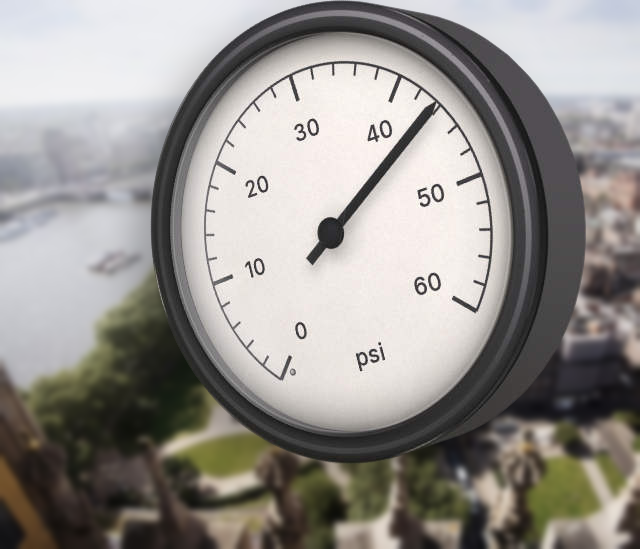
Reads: 44,psi
